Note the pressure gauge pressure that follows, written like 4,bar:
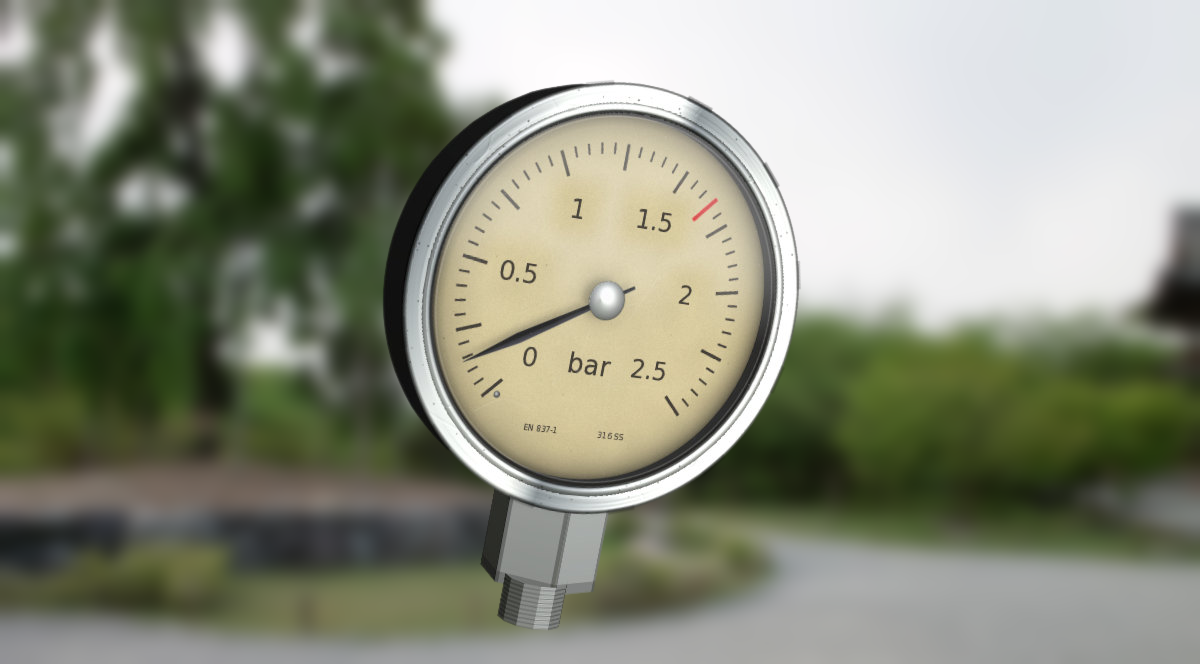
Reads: 0.15,bar
